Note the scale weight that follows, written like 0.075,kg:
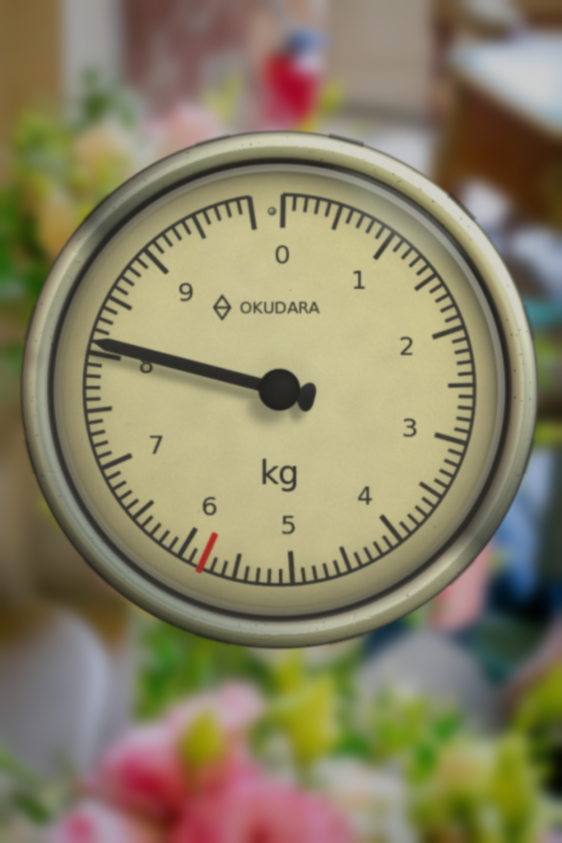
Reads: 8.1,kg
